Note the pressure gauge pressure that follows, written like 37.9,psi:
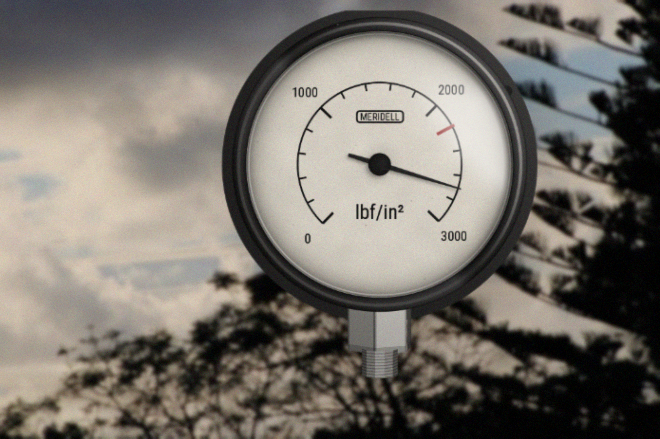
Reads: 2700,psi
